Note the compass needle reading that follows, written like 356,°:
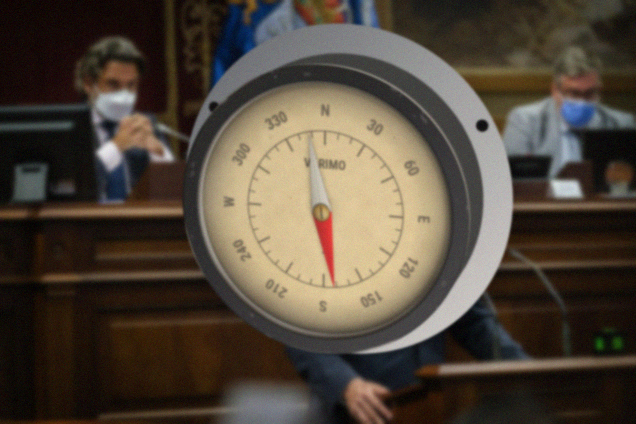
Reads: 170,°
